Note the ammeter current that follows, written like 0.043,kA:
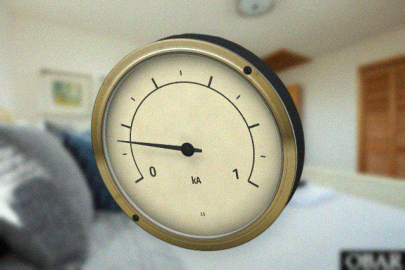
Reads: 0.15,kA
